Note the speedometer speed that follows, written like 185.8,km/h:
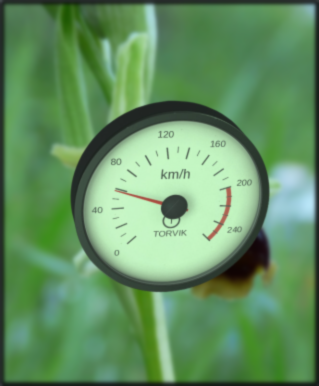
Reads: 60,km/h
